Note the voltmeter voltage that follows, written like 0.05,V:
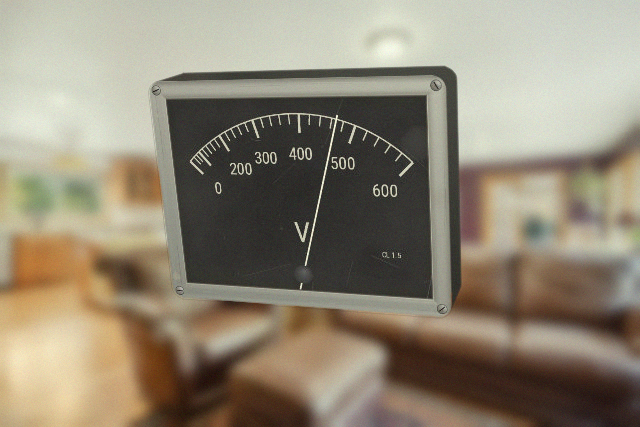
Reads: 470,V
